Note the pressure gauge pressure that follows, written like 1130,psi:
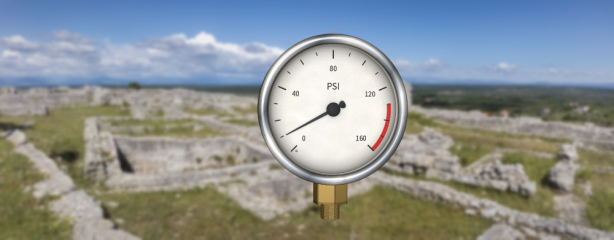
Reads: 10,psi
